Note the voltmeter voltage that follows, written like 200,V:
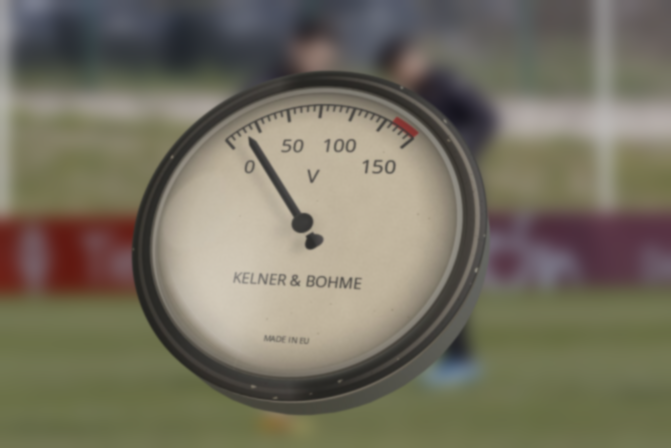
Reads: 15,V
